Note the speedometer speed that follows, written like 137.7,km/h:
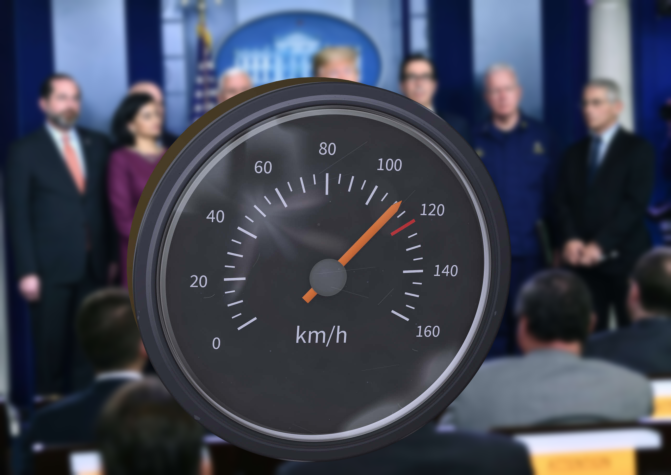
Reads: 110,km/h
